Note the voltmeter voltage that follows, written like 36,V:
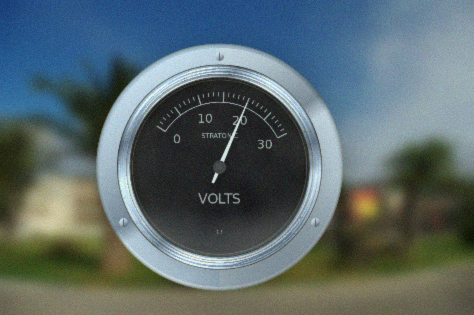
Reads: 20,V
